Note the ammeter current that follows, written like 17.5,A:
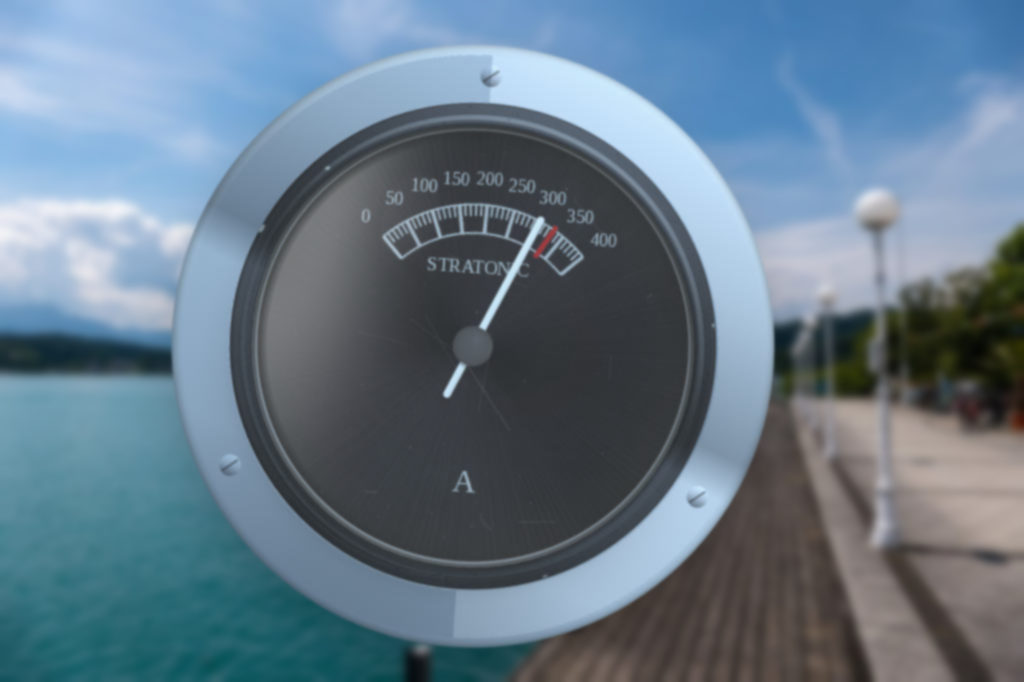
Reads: 300,A
